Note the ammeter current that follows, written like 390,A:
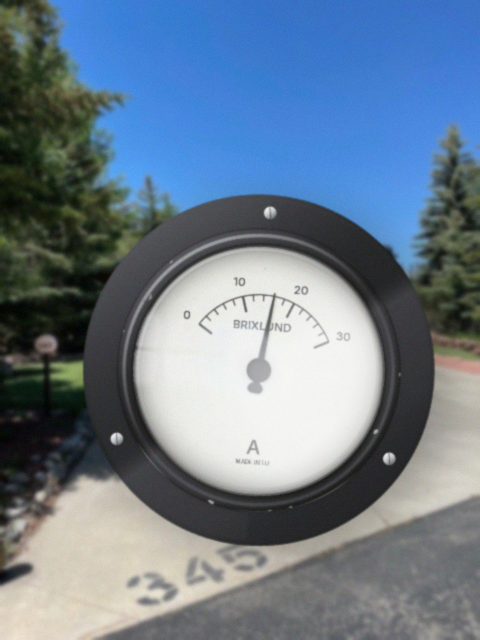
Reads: 16,A
